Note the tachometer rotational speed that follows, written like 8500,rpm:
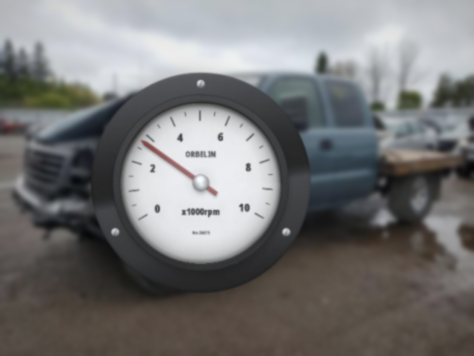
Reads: 2750,rpm
